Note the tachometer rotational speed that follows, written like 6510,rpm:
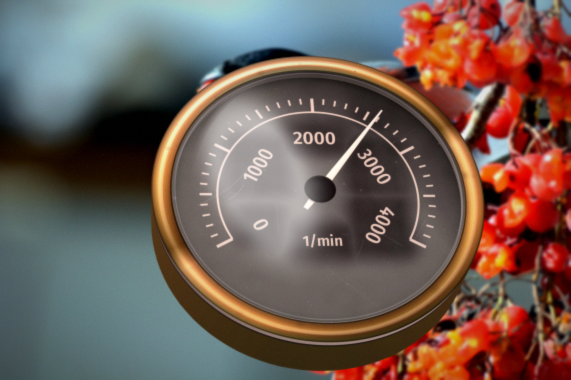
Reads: 2600,rpm
